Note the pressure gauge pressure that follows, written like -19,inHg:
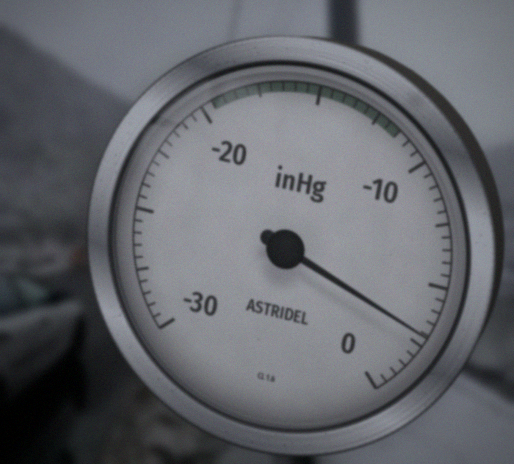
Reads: -3,inHg
